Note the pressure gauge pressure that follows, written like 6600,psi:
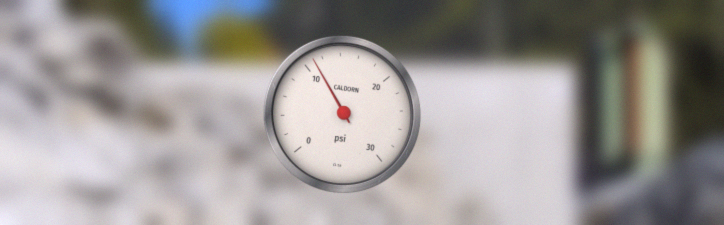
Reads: 11,psi
